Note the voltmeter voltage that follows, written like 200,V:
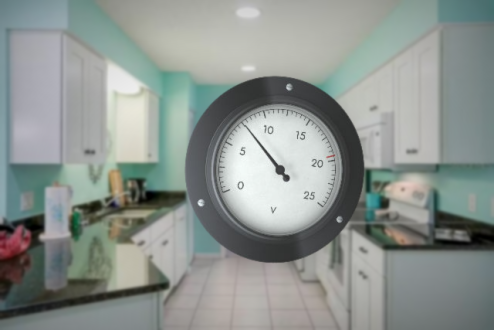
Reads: 7.5,V
